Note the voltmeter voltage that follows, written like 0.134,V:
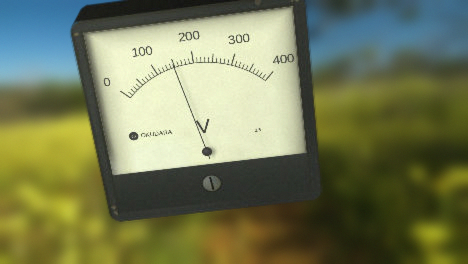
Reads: 150,V
